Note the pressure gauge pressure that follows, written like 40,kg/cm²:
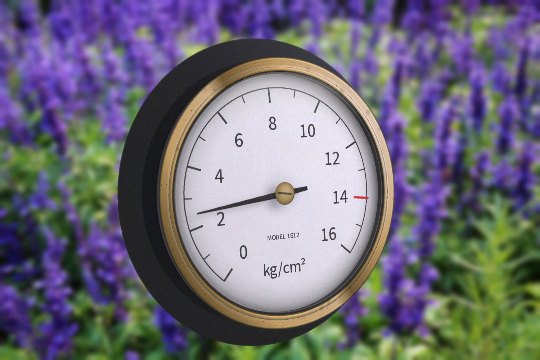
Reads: 2.5,kg/cm²
